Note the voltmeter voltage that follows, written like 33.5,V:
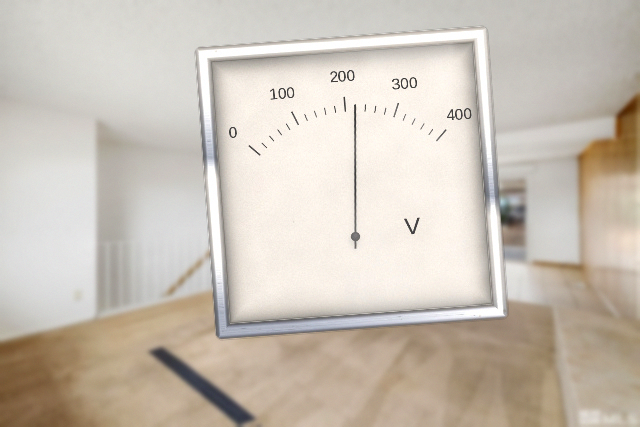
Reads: 220,V
